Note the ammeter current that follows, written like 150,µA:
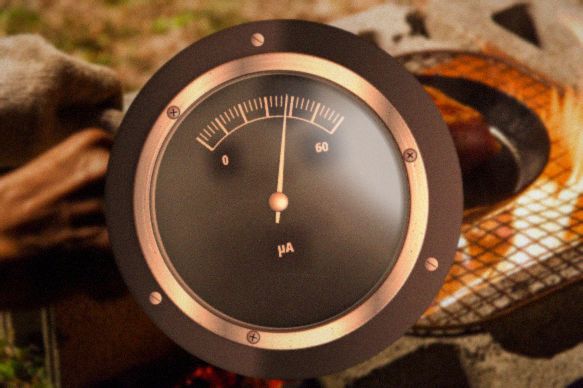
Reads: 38,µA
